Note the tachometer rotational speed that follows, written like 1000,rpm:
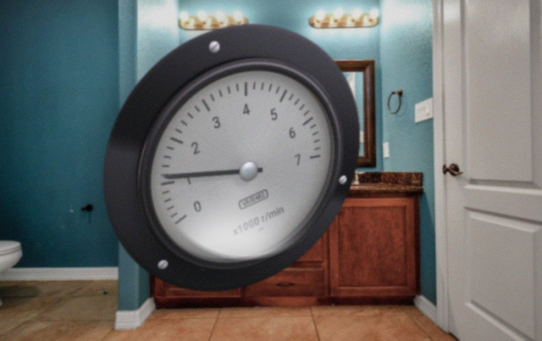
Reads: 1200,rpm
